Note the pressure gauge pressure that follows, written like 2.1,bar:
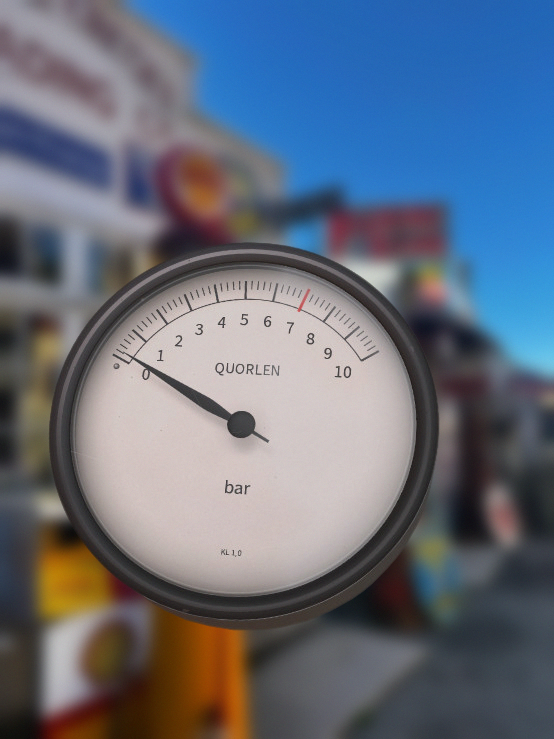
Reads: 0.2,bar
